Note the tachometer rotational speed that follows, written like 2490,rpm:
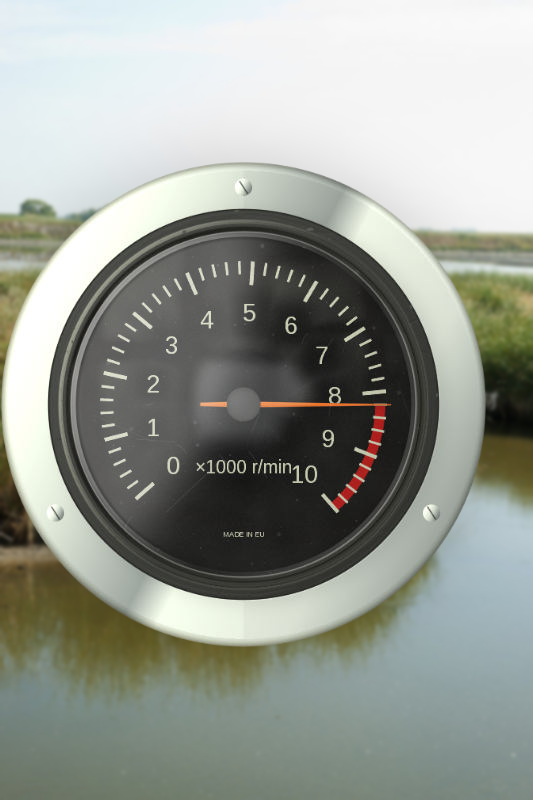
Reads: 8200,rpm
